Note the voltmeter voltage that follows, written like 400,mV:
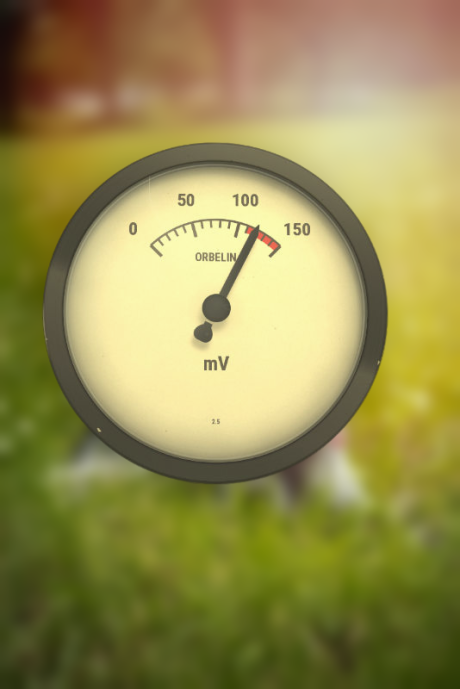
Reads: 120,mV
